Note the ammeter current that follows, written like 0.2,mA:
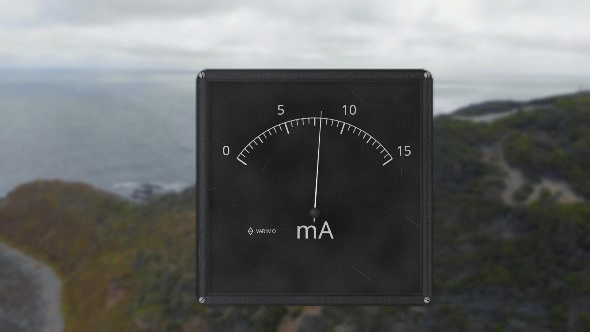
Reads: 8,mA
